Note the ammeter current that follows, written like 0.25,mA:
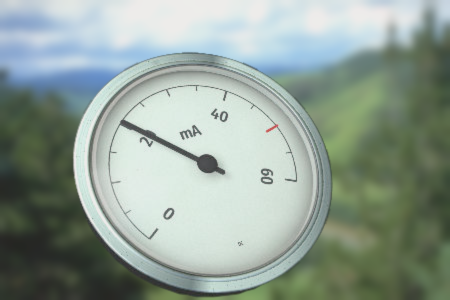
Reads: 20,mA
